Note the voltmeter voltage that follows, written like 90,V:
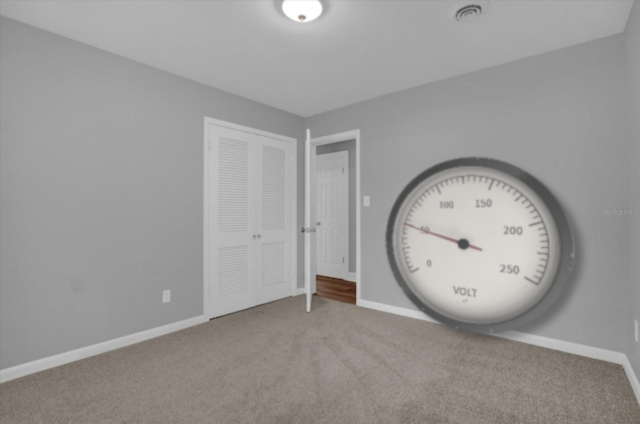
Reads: 50,V
